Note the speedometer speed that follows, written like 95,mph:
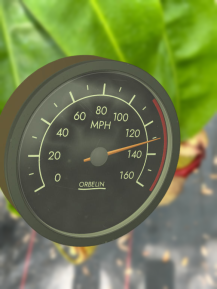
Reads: 130,mph
